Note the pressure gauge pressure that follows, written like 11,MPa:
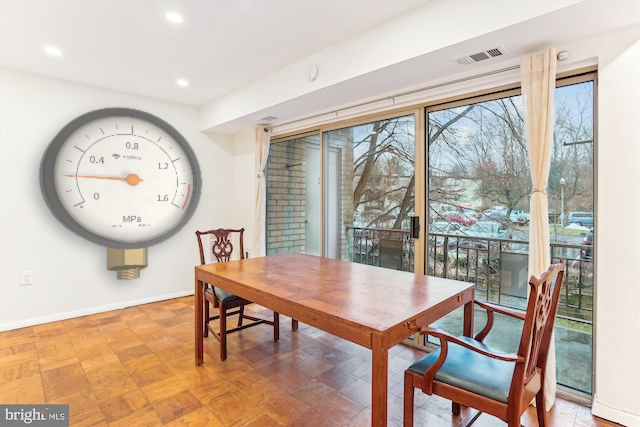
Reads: 0.2,MPa
